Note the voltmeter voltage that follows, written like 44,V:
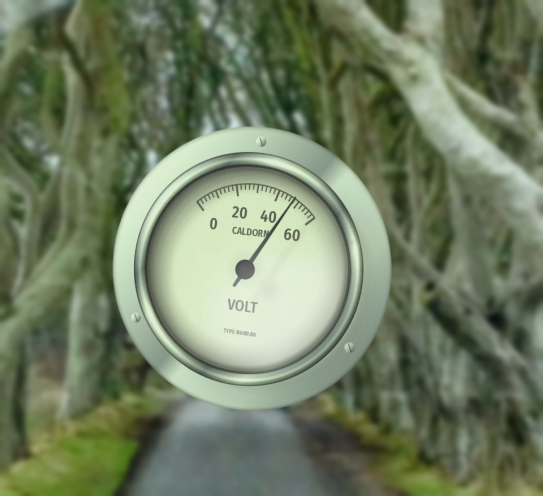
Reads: 48,V
